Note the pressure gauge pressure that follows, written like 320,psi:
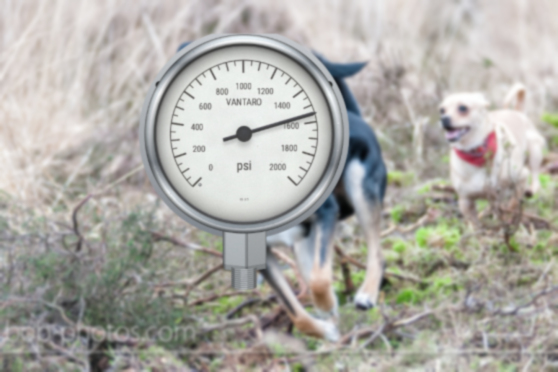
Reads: 1550,psi
